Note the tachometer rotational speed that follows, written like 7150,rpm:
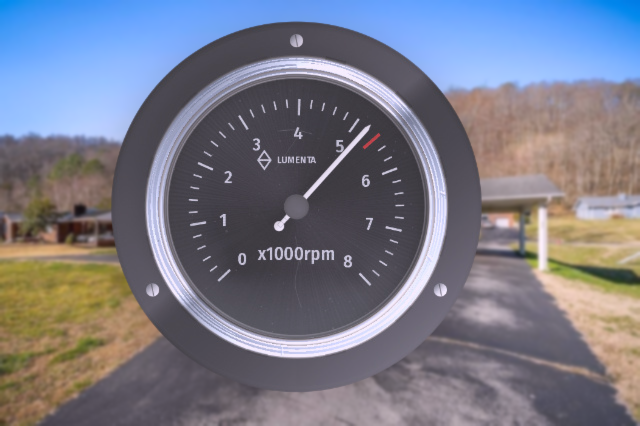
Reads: 5200,rpm
